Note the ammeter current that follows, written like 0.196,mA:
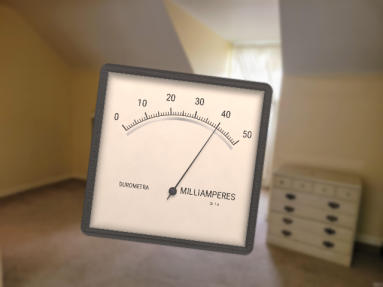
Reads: 40,mA
